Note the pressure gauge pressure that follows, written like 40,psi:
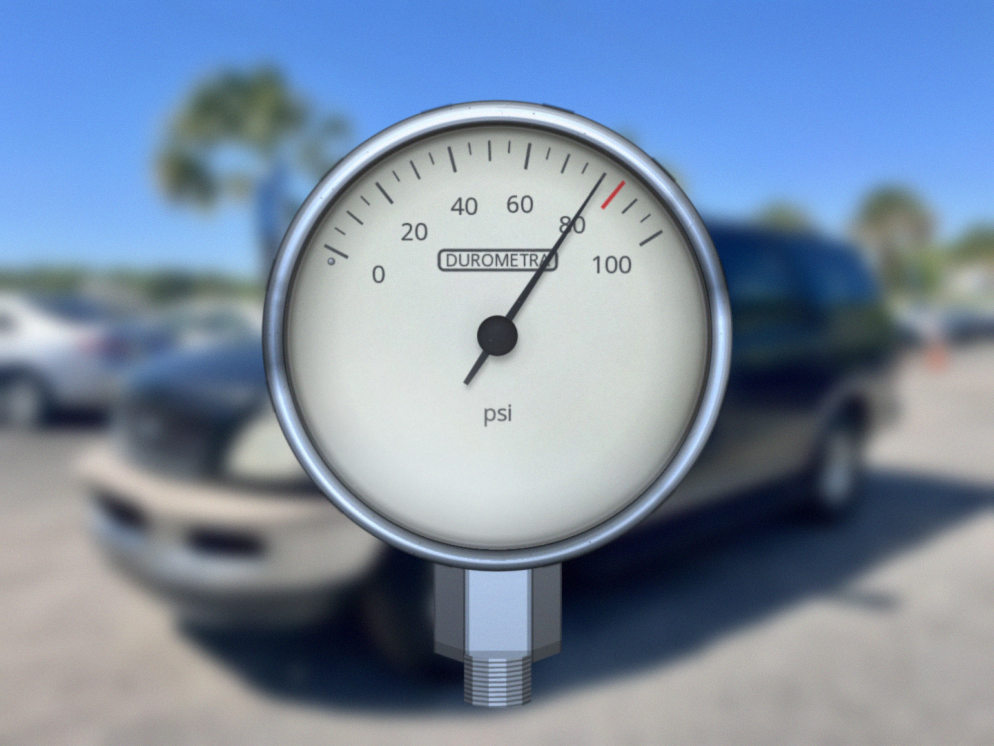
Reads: 80,psi
